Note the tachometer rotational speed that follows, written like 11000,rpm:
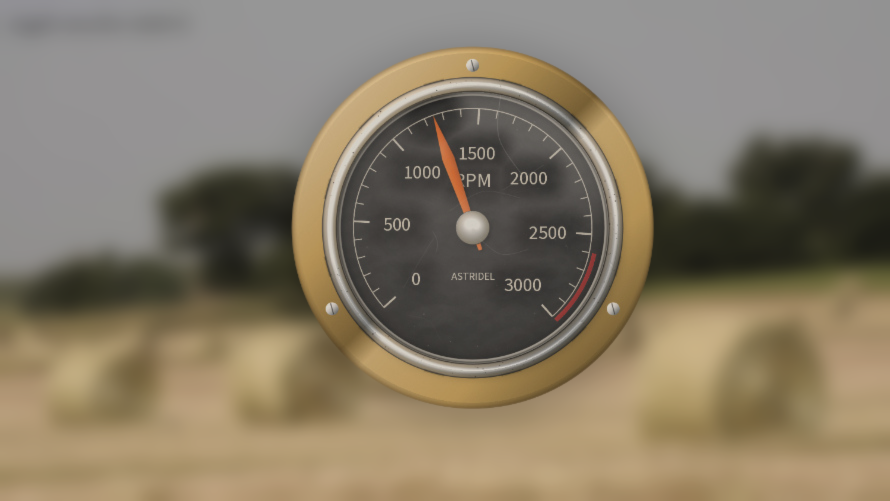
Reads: 1250,rpm
